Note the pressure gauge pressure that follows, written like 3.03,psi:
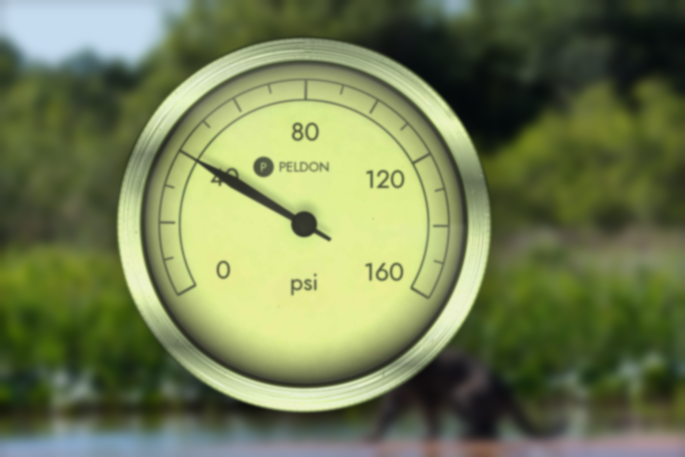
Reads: 40,psi
